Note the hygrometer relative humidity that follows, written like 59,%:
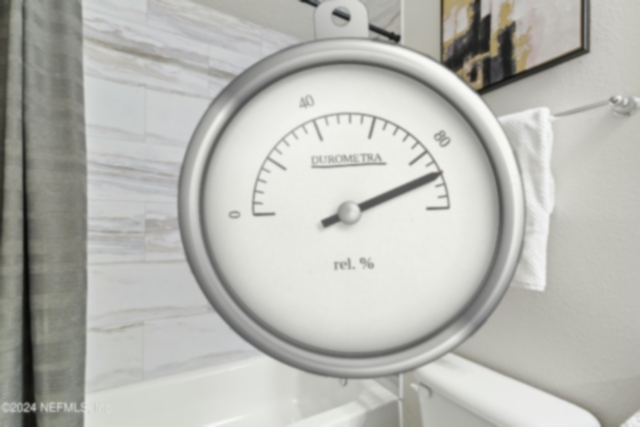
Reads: 88,%
